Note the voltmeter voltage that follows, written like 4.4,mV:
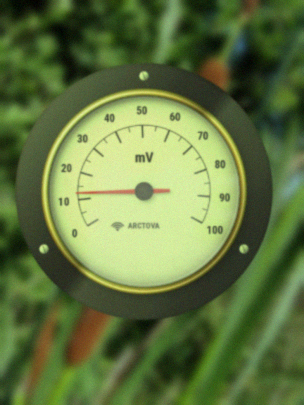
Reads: 12.5,mV
